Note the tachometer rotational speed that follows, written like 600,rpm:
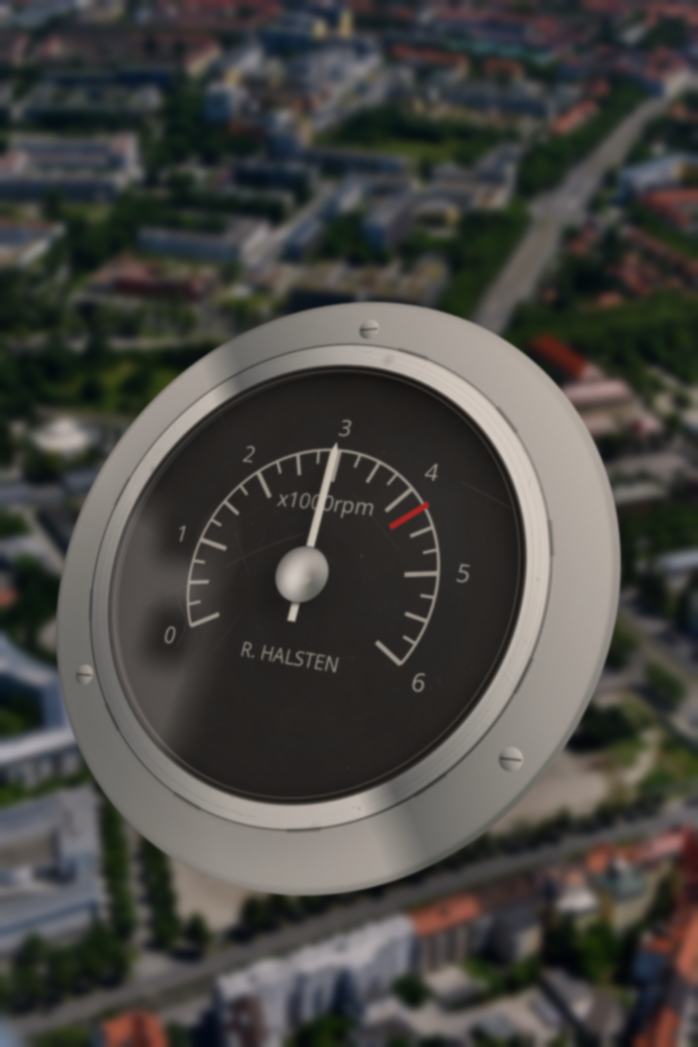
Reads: 3000,rpm
